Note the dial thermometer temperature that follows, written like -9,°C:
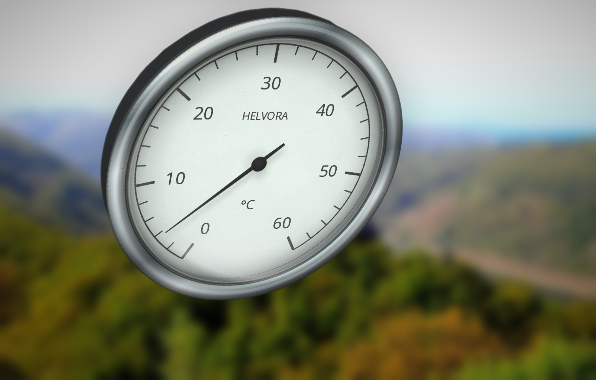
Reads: 4,°C
